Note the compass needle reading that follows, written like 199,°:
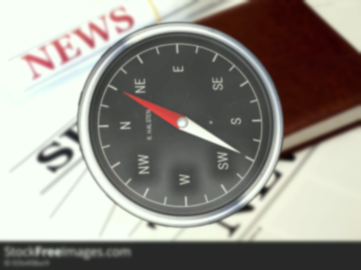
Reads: 30,°
